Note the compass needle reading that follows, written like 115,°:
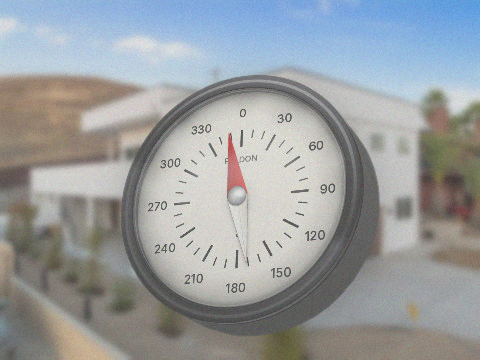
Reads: 350,°
